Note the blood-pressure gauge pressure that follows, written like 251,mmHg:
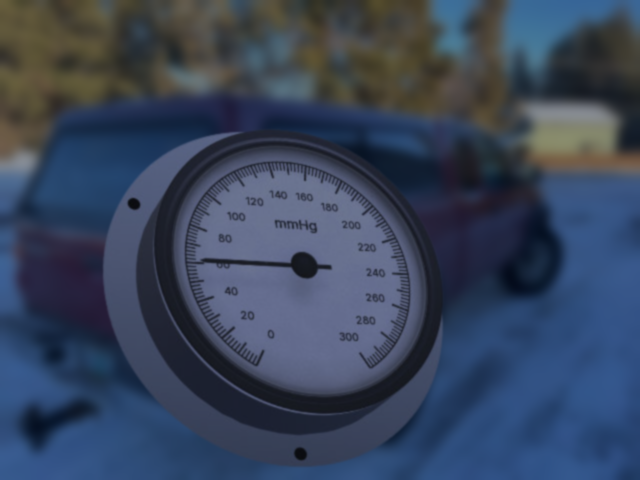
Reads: 60,mmHg
